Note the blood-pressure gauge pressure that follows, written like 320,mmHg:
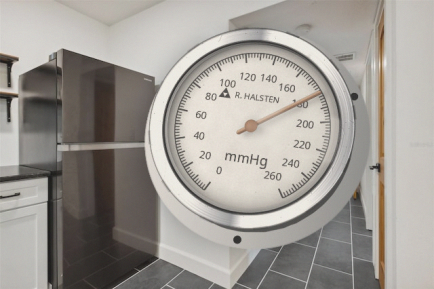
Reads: 180,mmHg
